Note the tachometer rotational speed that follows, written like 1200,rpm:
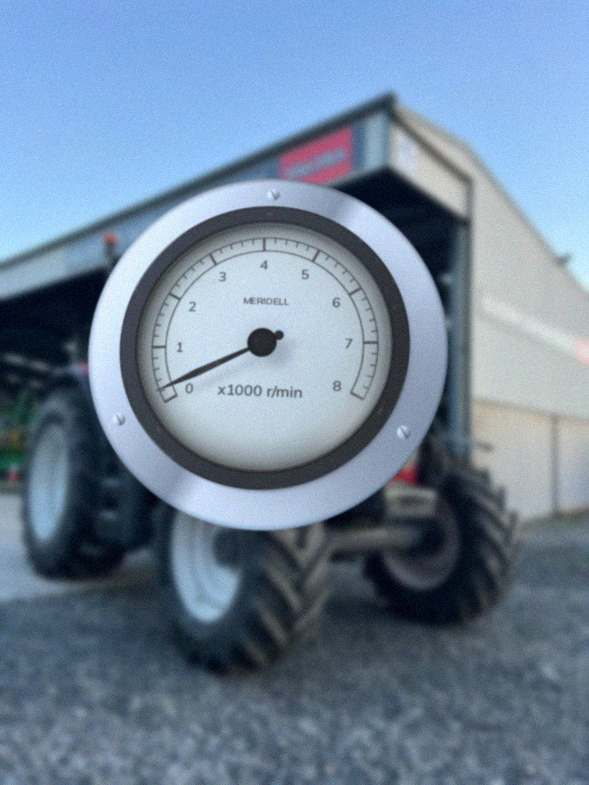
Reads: 200,rpm
